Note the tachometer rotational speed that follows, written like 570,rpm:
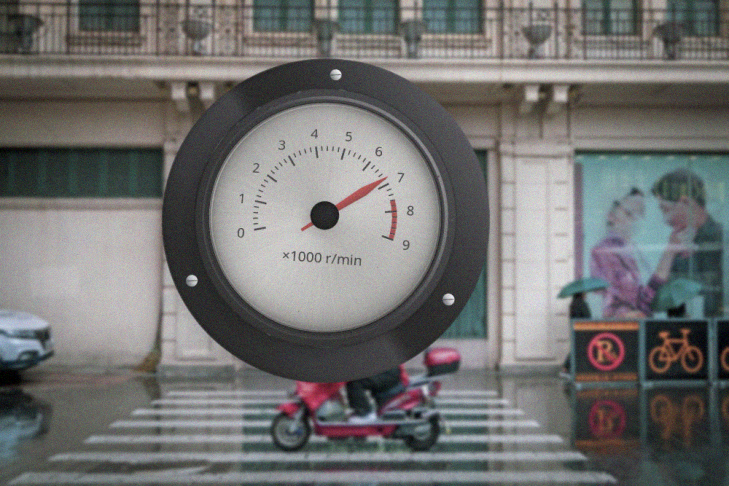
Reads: 6800,rpm
